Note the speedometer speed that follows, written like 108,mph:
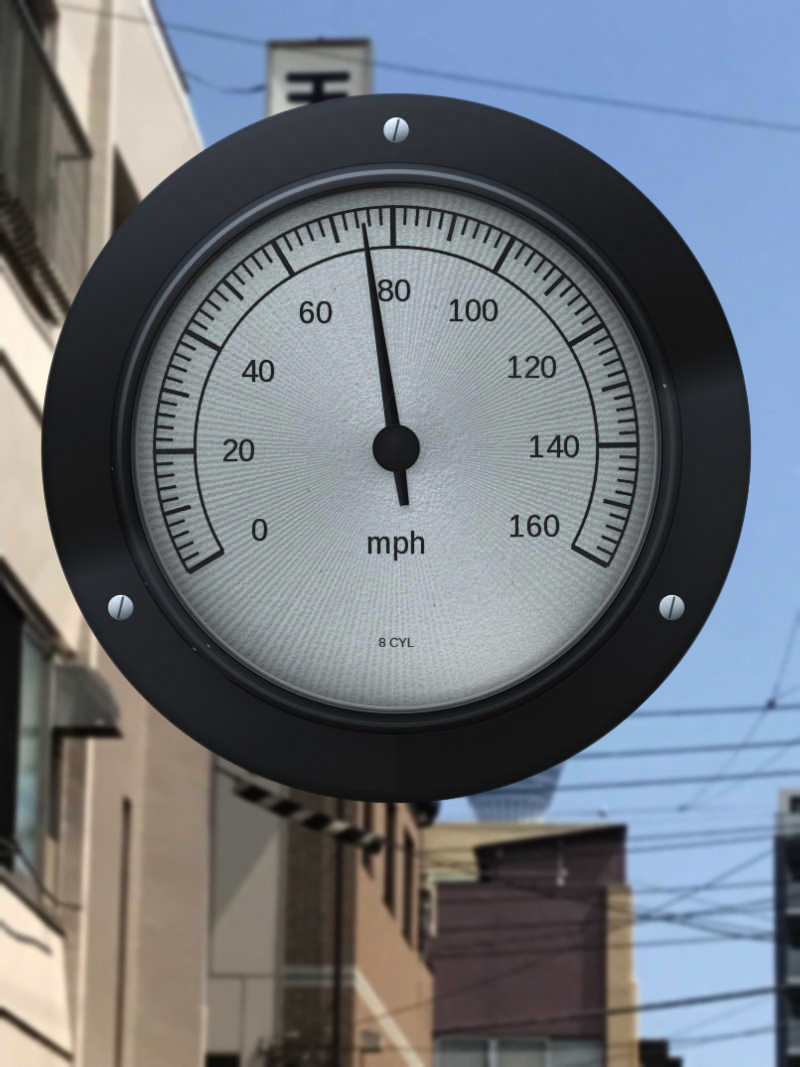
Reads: 75,mph
